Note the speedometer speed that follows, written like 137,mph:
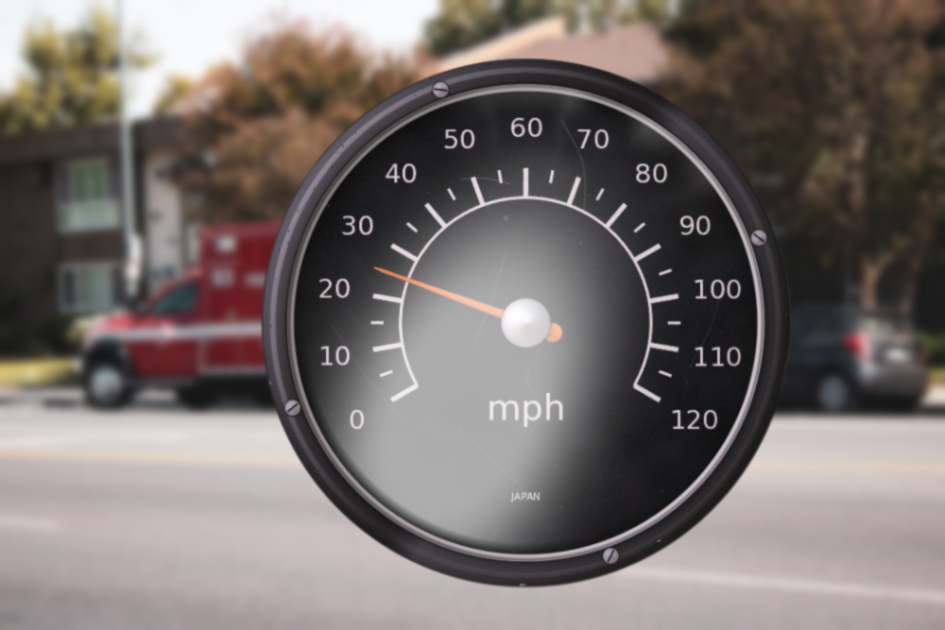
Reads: 25,mph
